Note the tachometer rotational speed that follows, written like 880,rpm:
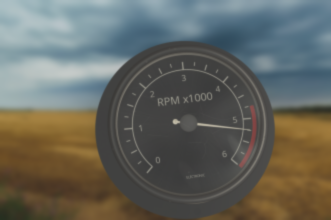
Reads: 5250,rpm
